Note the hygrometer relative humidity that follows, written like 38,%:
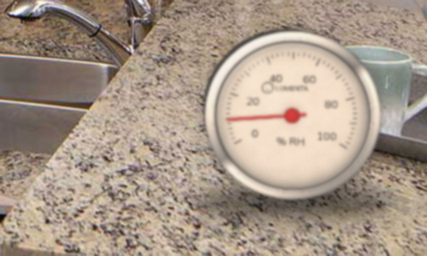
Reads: 10,%
